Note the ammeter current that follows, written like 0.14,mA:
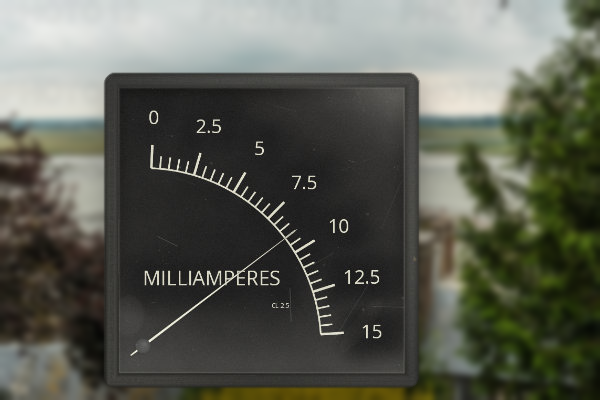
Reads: 9,mA
